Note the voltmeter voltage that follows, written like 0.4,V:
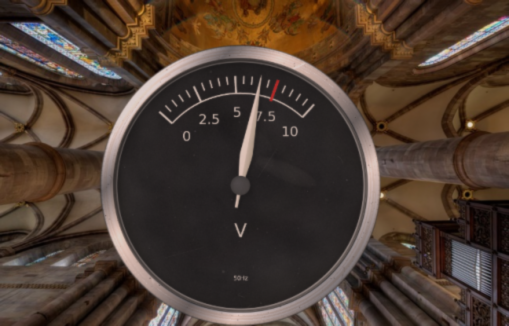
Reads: 6.5,V
